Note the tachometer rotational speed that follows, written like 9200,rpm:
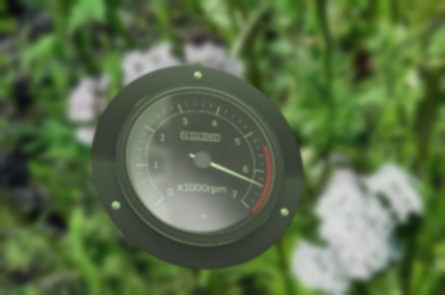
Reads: 6400,rpm
